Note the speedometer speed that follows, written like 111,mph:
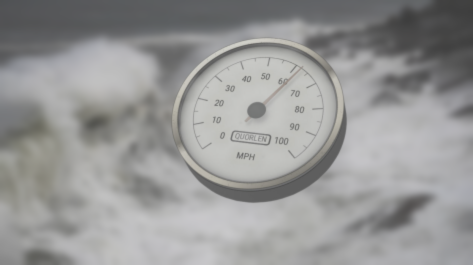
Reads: 62.5,mph
